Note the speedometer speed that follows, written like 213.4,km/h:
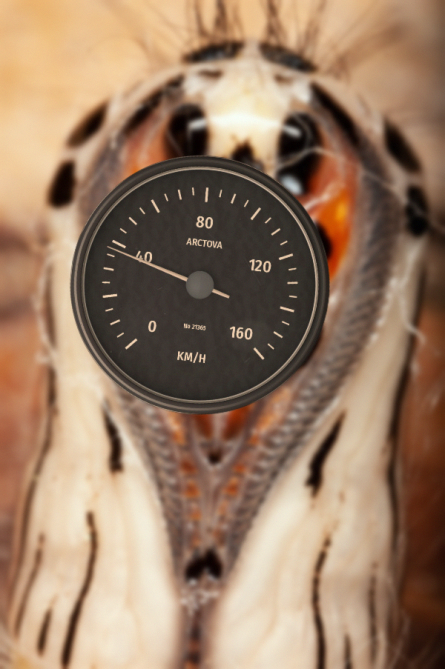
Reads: 37.5,km/h
